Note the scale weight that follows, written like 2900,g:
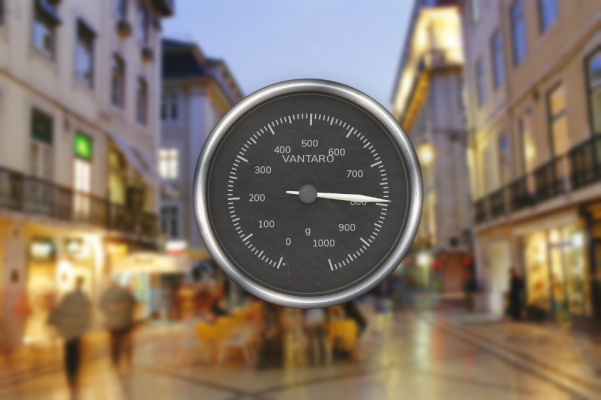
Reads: 790,g
